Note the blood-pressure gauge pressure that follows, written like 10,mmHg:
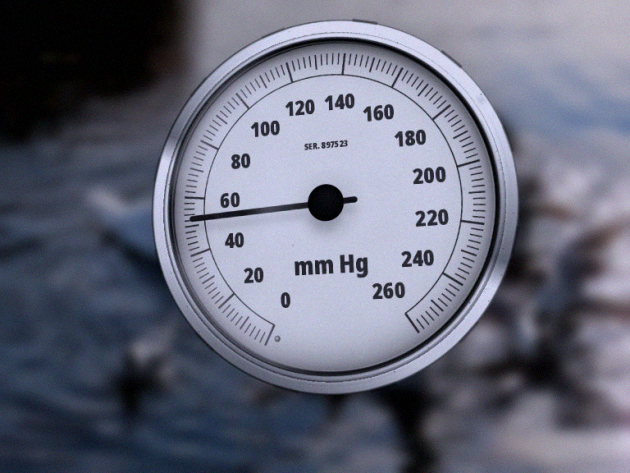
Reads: 52,mmHg
